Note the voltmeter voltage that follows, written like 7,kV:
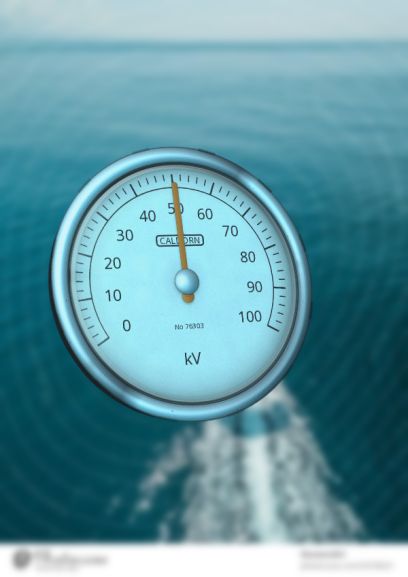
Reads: 50,kV
